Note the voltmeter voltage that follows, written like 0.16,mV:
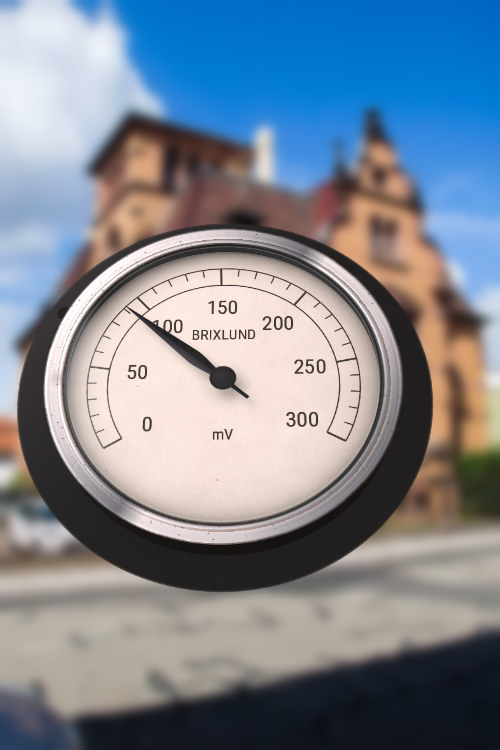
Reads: 90,mV
